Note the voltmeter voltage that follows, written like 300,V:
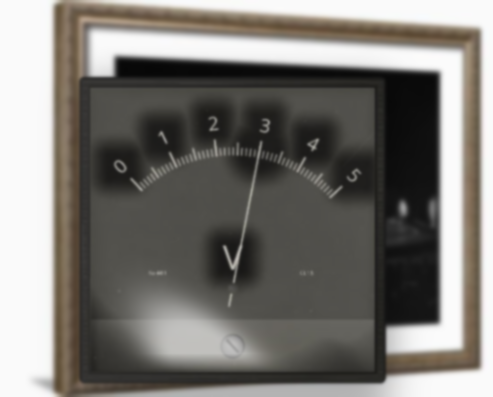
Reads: 3,V
